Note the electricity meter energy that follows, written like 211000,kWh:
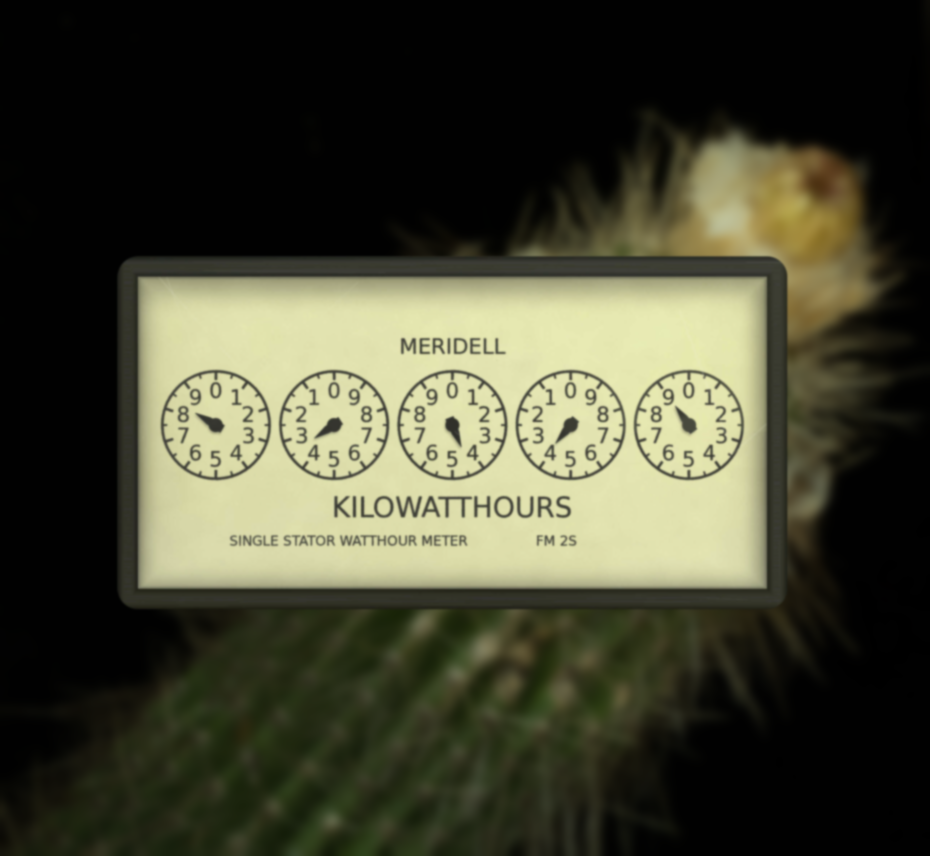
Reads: 83439,kWh
